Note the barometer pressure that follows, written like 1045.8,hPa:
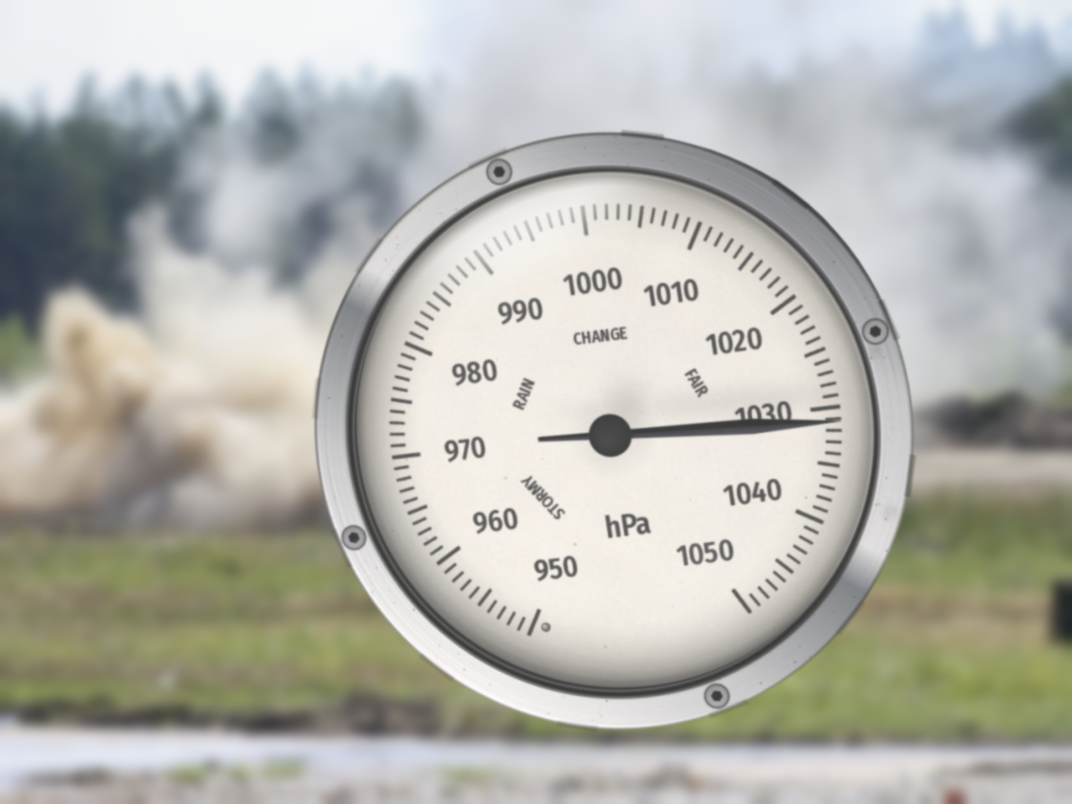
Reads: 1031,hPa
